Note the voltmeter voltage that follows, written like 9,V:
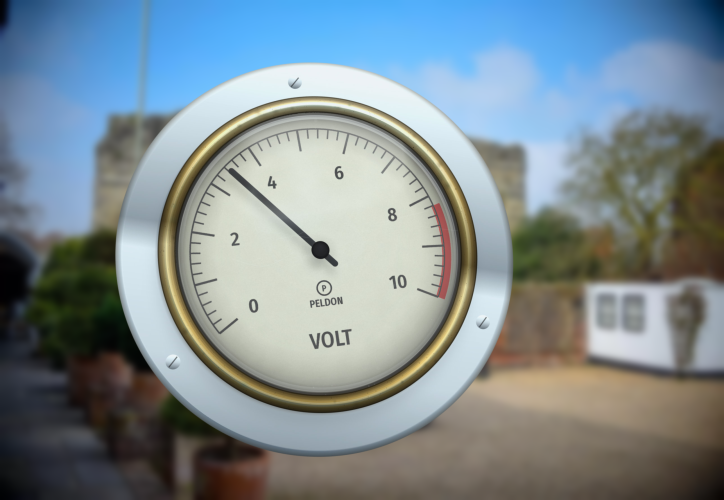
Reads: 3.4,V
